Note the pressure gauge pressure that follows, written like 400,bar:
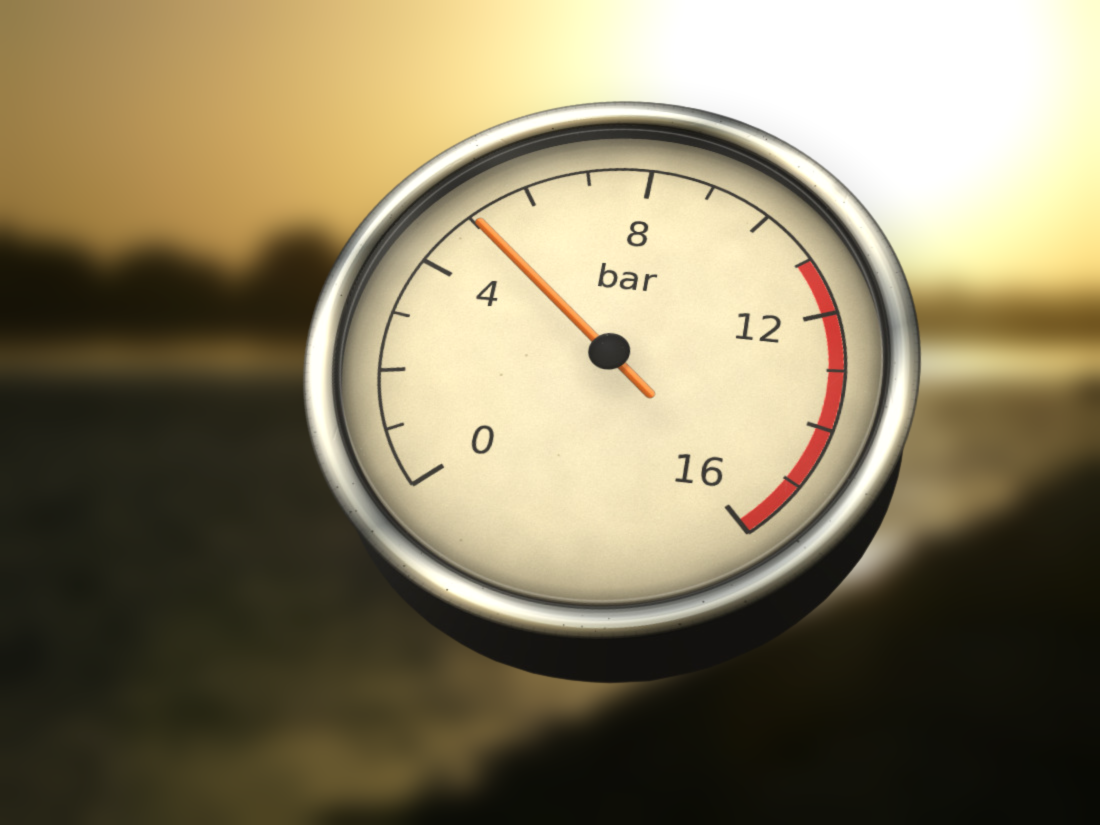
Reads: 5,bar
